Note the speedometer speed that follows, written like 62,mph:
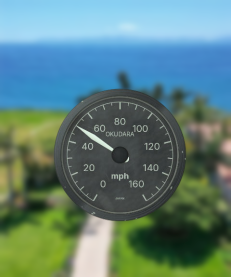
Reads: 50,mph
